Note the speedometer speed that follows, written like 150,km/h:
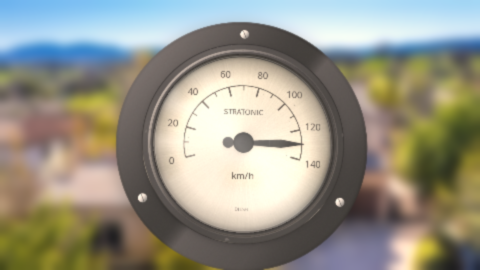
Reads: 130,km/h
